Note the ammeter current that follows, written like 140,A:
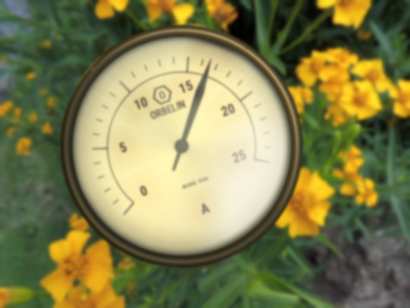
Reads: 16.5,A
